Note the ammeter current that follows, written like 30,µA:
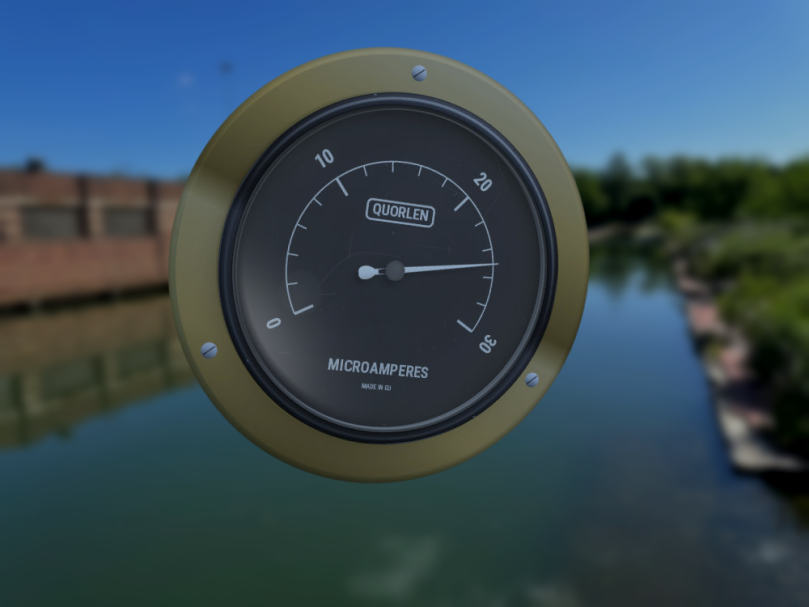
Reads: 25,µA
